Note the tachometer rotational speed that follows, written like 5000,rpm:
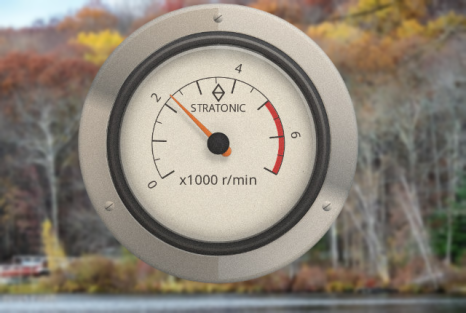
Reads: 2250,rpm
